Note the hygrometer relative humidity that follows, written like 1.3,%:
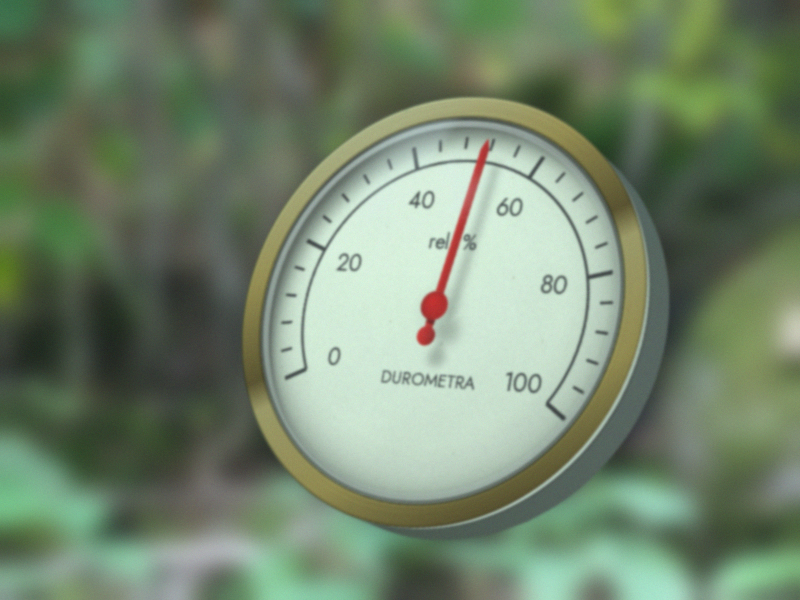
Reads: 52,%
